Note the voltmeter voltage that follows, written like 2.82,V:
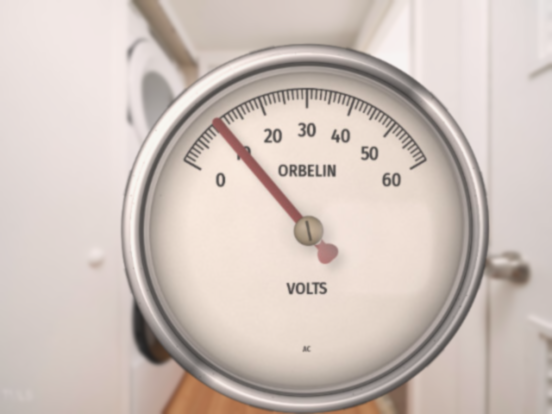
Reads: 10,V
